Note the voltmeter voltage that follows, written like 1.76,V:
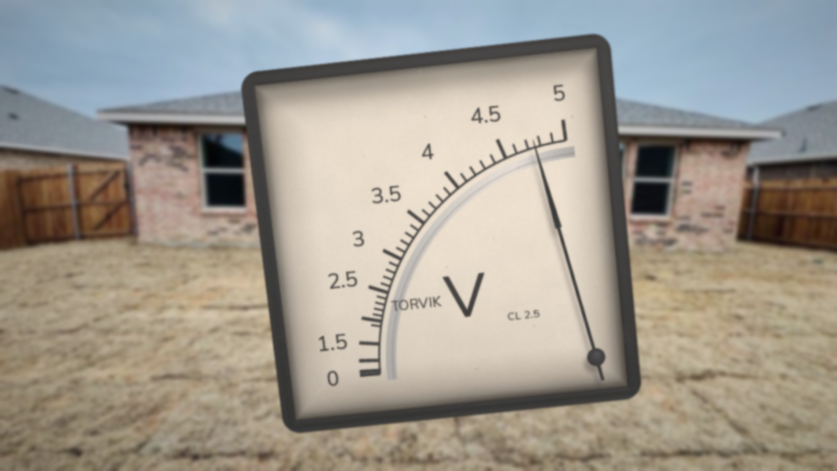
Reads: 4.75,V
